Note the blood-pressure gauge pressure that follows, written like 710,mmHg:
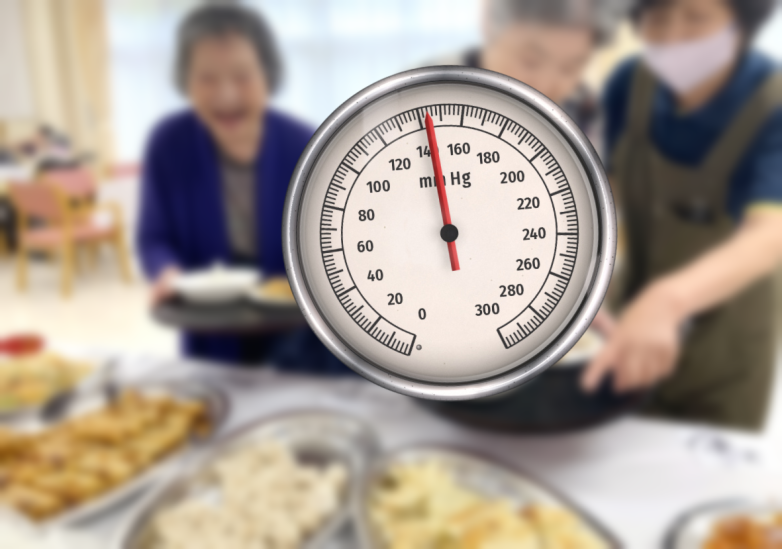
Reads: 144,mmHg
